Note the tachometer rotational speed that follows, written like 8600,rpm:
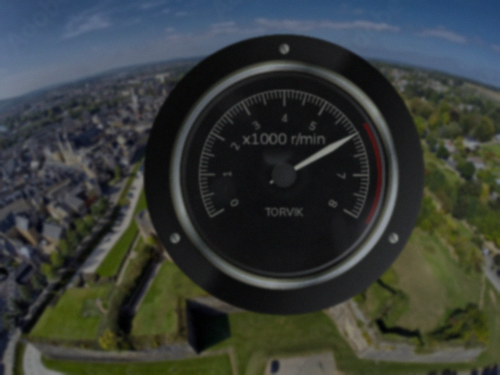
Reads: 6000,rpm
